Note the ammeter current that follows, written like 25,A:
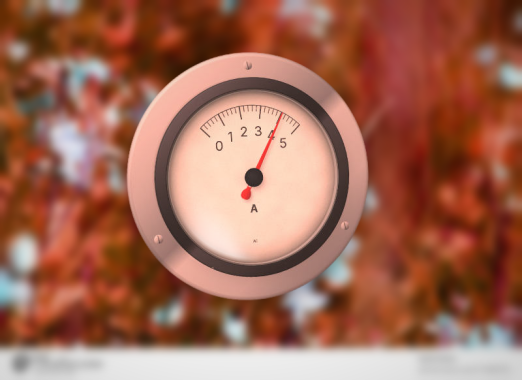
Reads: 4,A
